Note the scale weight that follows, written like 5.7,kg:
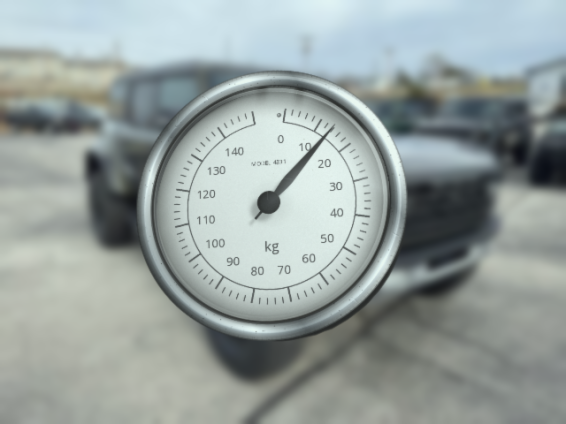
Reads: 14,kg
